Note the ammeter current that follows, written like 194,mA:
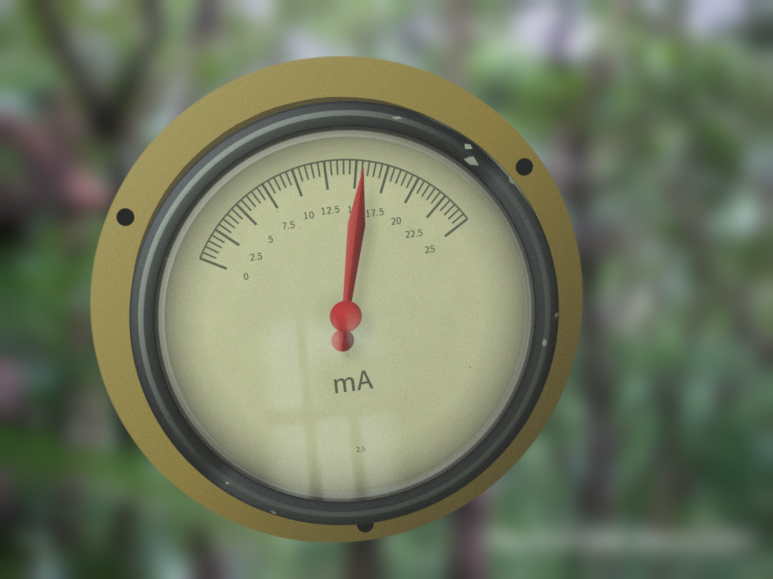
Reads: 15.5,mA
